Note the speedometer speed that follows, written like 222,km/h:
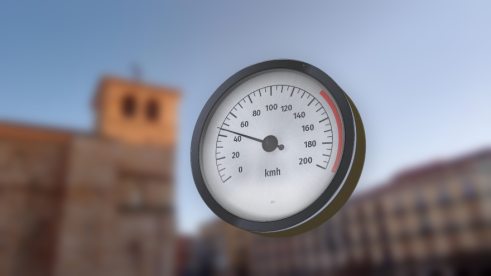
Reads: 45,km/h
